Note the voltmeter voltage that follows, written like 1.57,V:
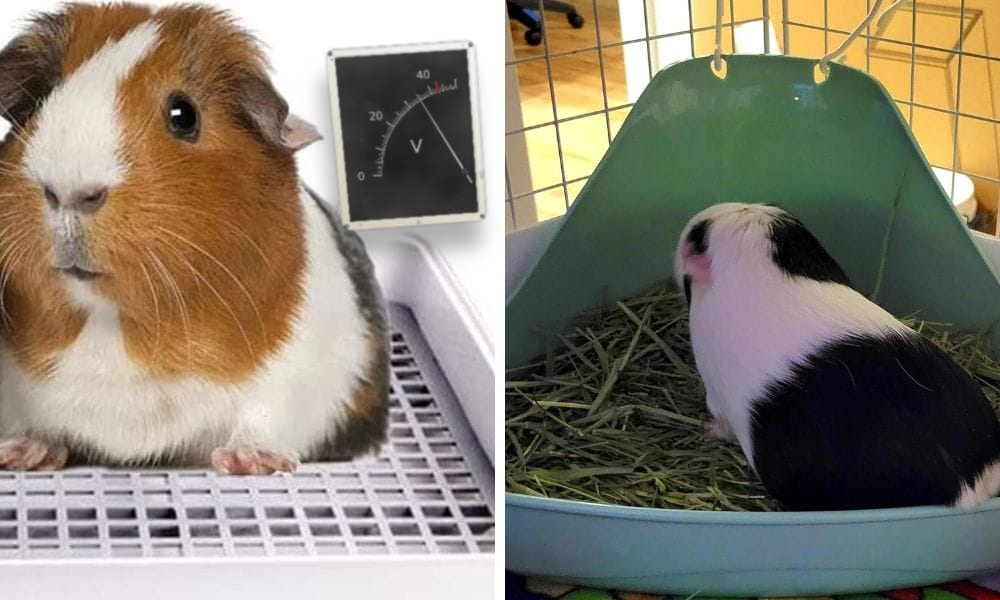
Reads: 35,V
